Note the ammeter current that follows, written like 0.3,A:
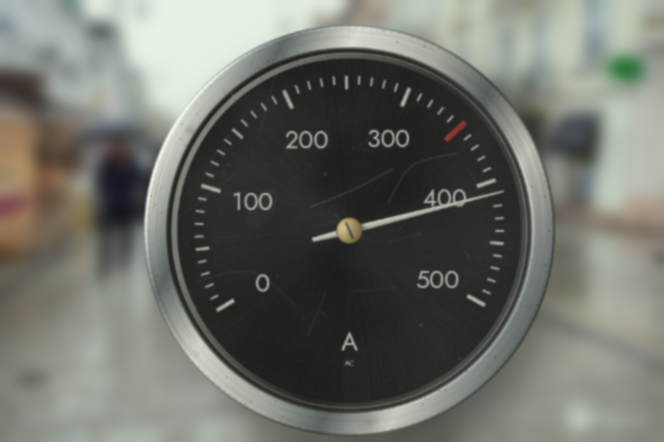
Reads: 410,A
